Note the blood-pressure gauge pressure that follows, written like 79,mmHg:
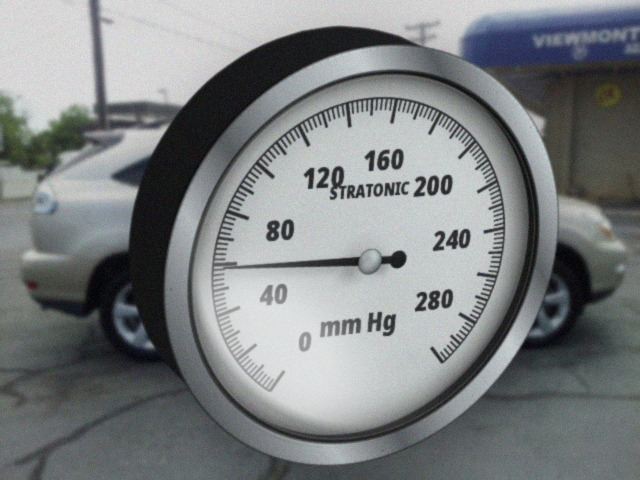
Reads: 60,mmHg
